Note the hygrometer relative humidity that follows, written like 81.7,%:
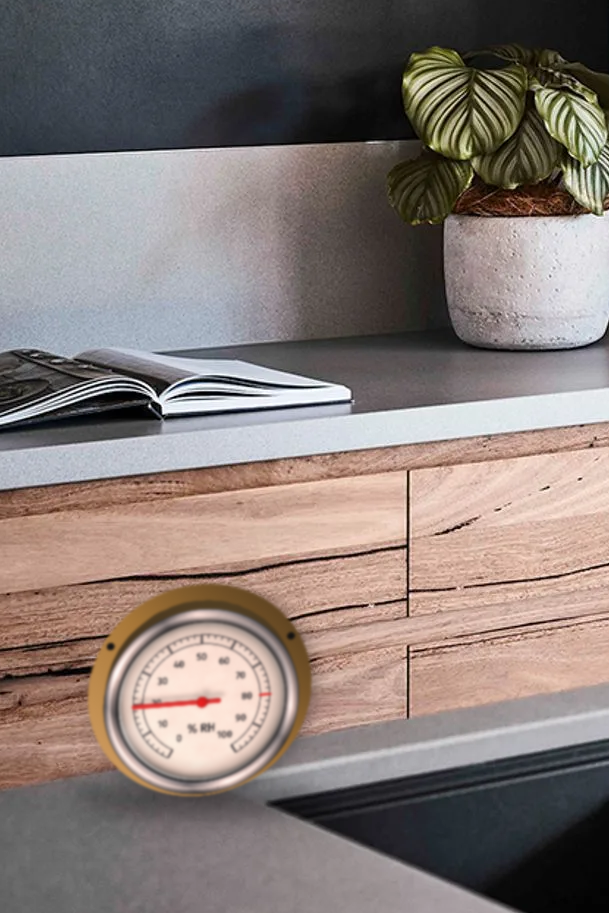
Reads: 20,%
